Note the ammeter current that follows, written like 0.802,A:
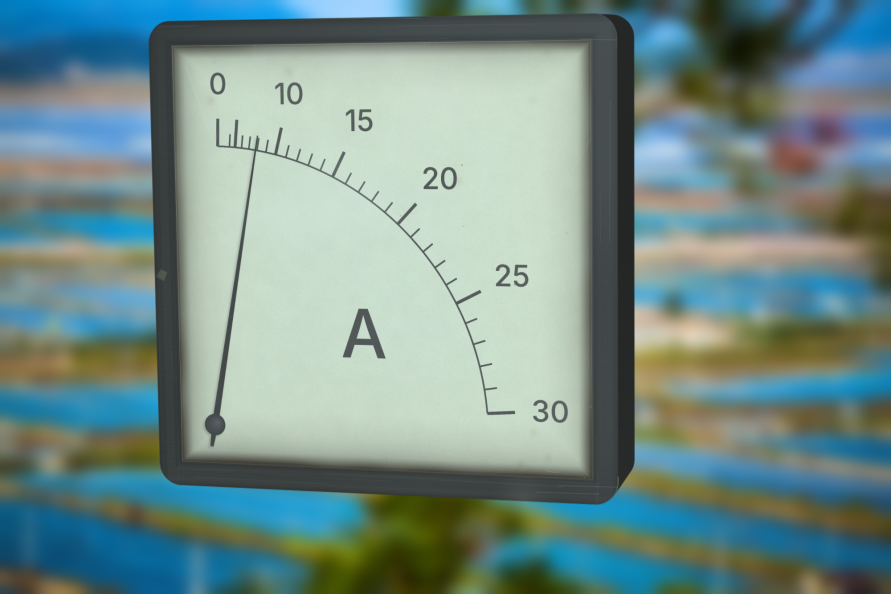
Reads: 8,A
